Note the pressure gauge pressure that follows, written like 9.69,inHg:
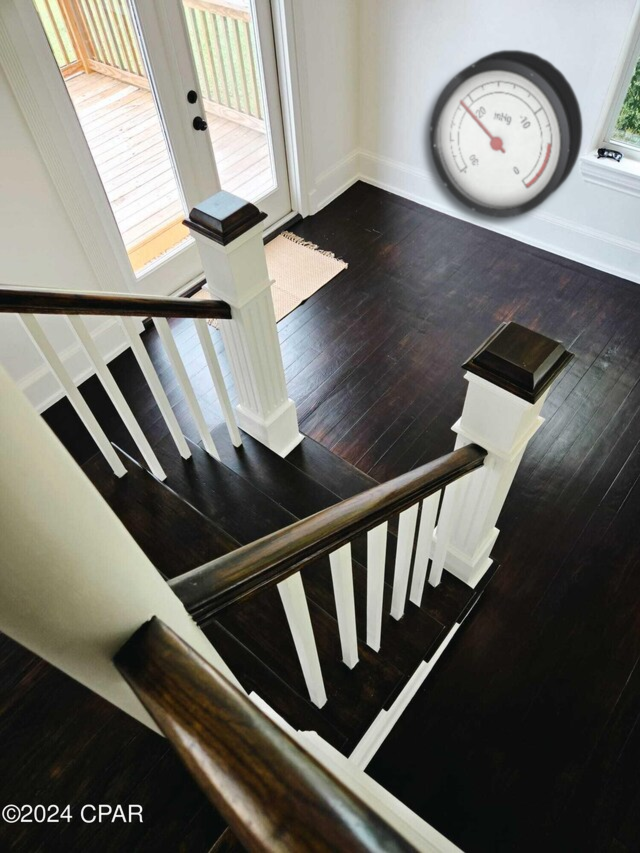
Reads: -21,inHg
